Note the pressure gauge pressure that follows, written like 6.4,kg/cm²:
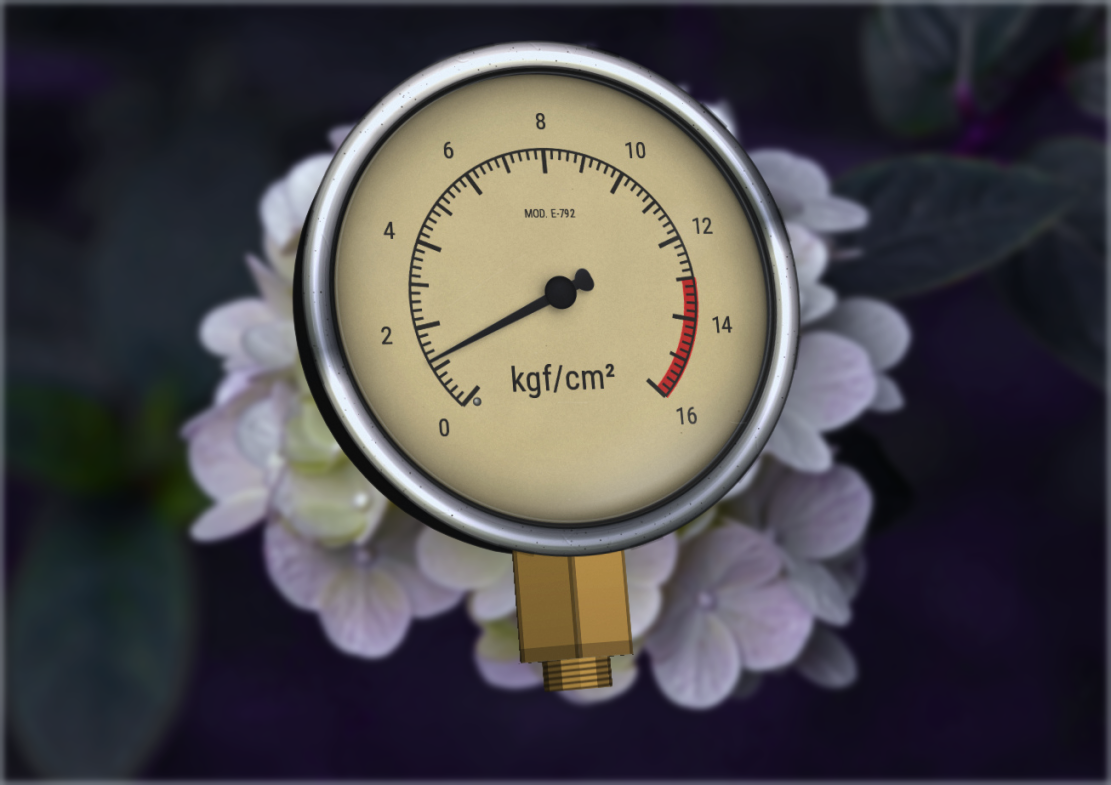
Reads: 1.2,kg/cm²
